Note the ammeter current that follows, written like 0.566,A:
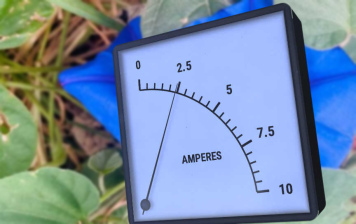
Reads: 2.5,A
